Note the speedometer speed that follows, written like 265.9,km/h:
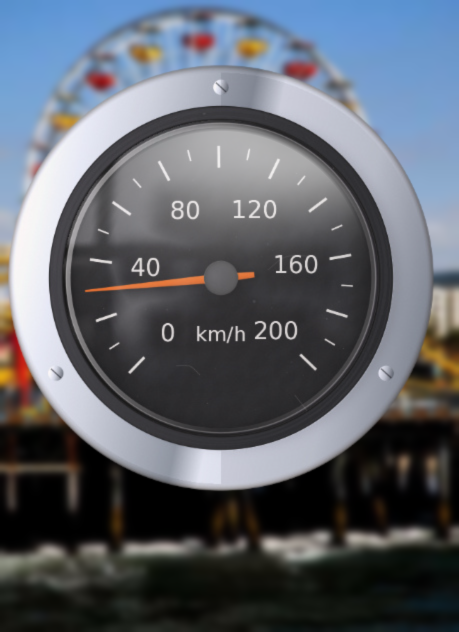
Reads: 30,km/h
